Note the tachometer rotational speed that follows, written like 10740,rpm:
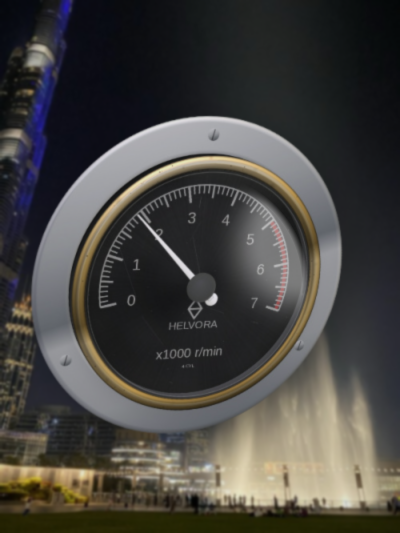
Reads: 1900,rpm
